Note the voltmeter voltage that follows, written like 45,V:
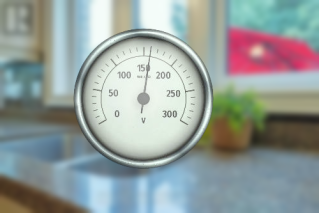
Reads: 160,V
